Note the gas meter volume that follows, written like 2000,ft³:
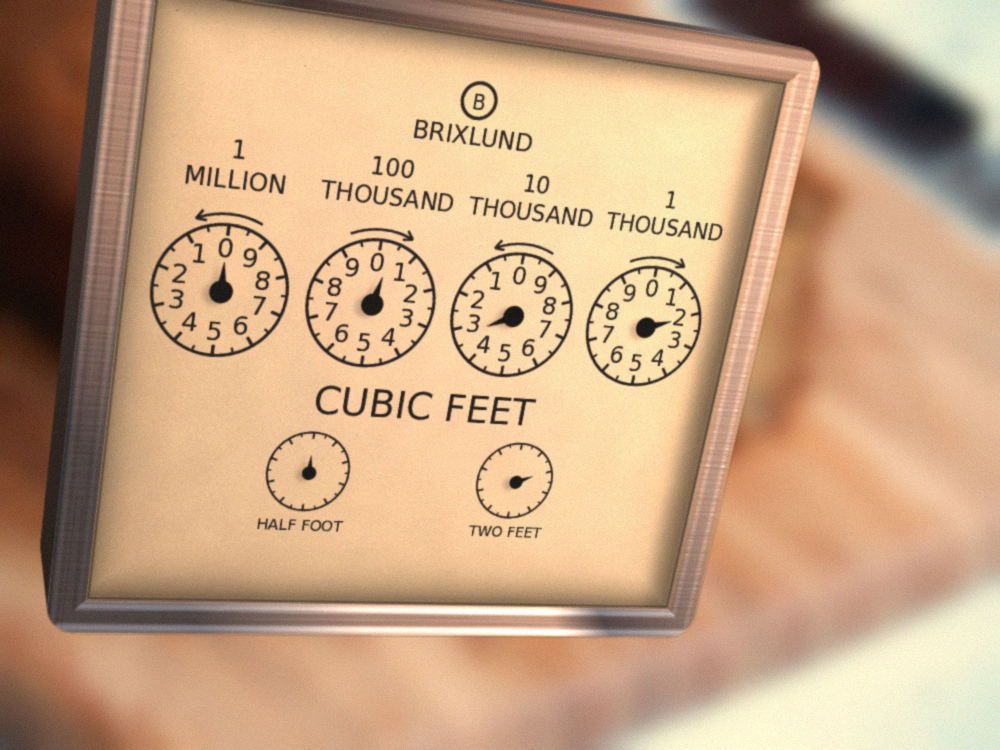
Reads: 3200,ft³
